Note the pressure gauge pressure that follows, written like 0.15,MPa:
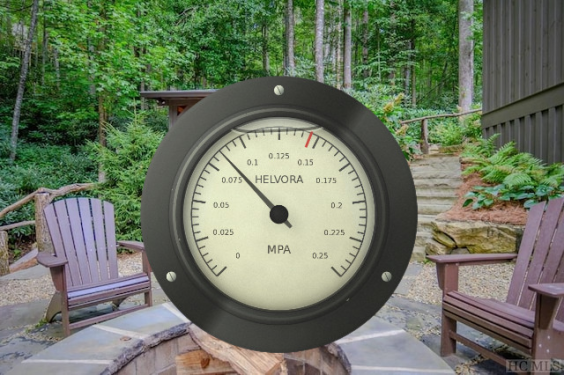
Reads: 0.085,MPa
